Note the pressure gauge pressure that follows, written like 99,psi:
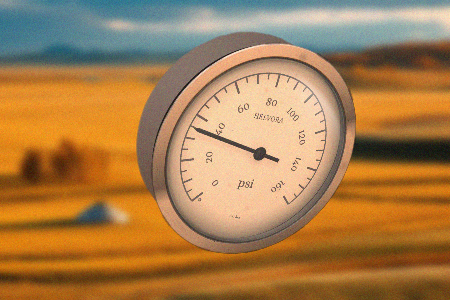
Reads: 35,psi
